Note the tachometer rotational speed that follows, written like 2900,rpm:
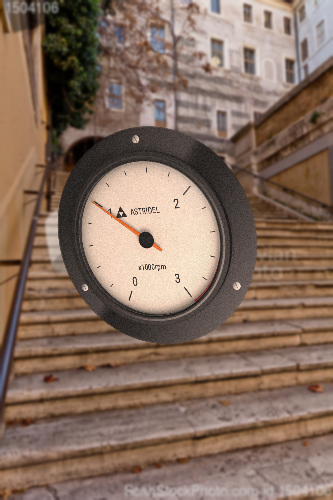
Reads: 1000,rpm
